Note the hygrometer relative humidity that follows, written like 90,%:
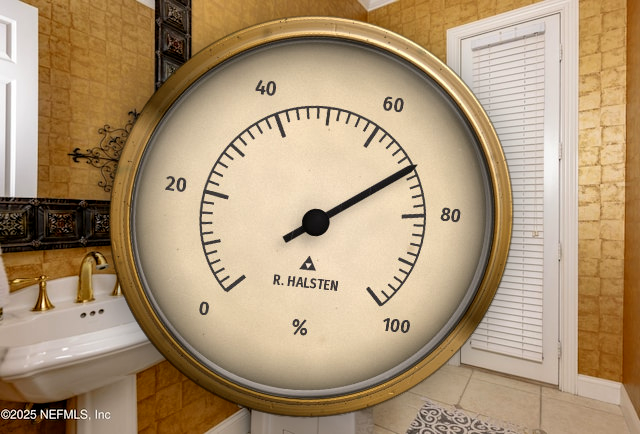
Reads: 70,%
